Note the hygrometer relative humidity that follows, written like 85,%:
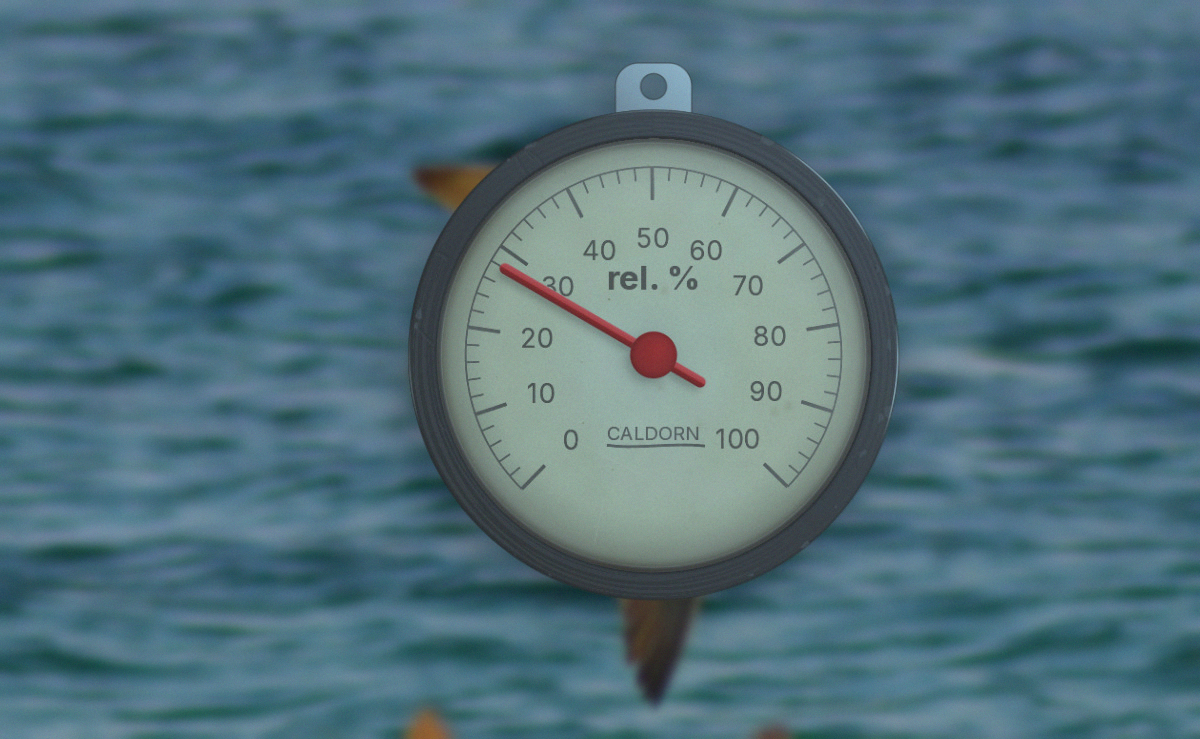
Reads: 28,%
